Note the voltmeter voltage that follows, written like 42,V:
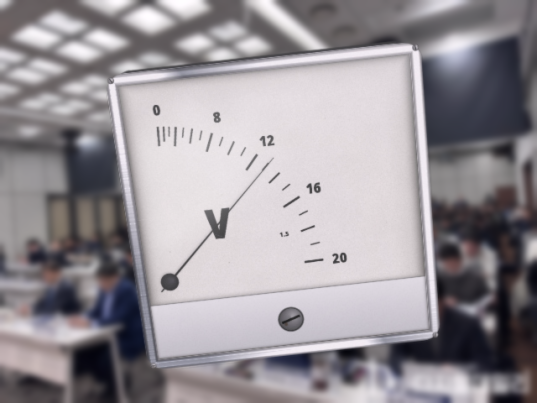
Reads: 13,V
